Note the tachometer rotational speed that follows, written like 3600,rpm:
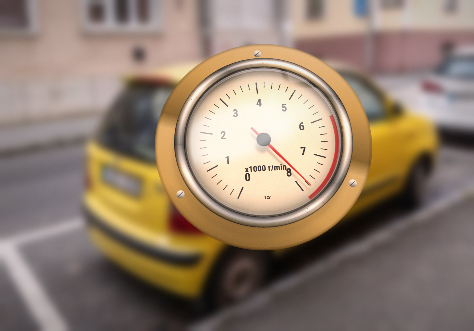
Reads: 7800,rpm
